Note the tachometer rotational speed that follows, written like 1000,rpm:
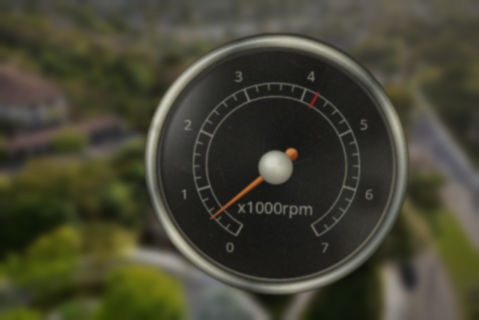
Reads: 500,rpm
